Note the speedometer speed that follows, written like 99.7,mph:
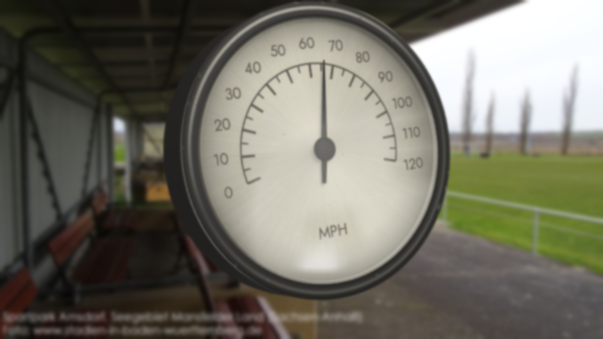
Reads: 65,mph
